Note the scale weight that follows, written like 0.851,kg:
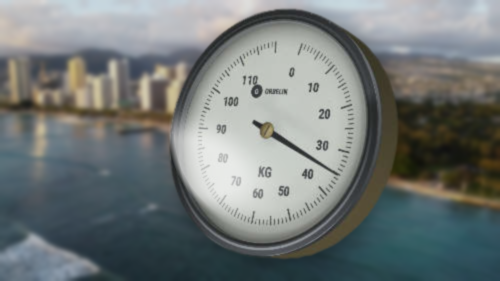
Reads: 35,kg
